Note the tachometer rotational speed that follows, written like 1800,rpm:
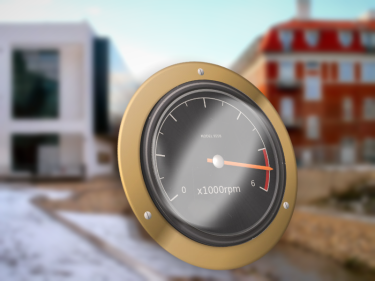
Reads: 5500,rpm
